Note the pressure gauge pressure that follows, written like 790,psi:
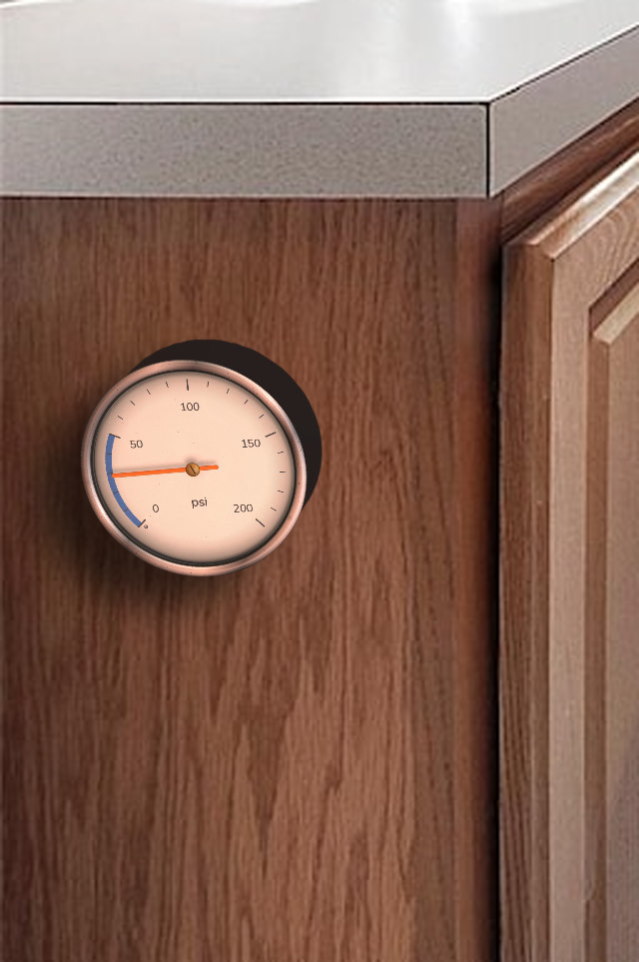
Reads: 30,psi
